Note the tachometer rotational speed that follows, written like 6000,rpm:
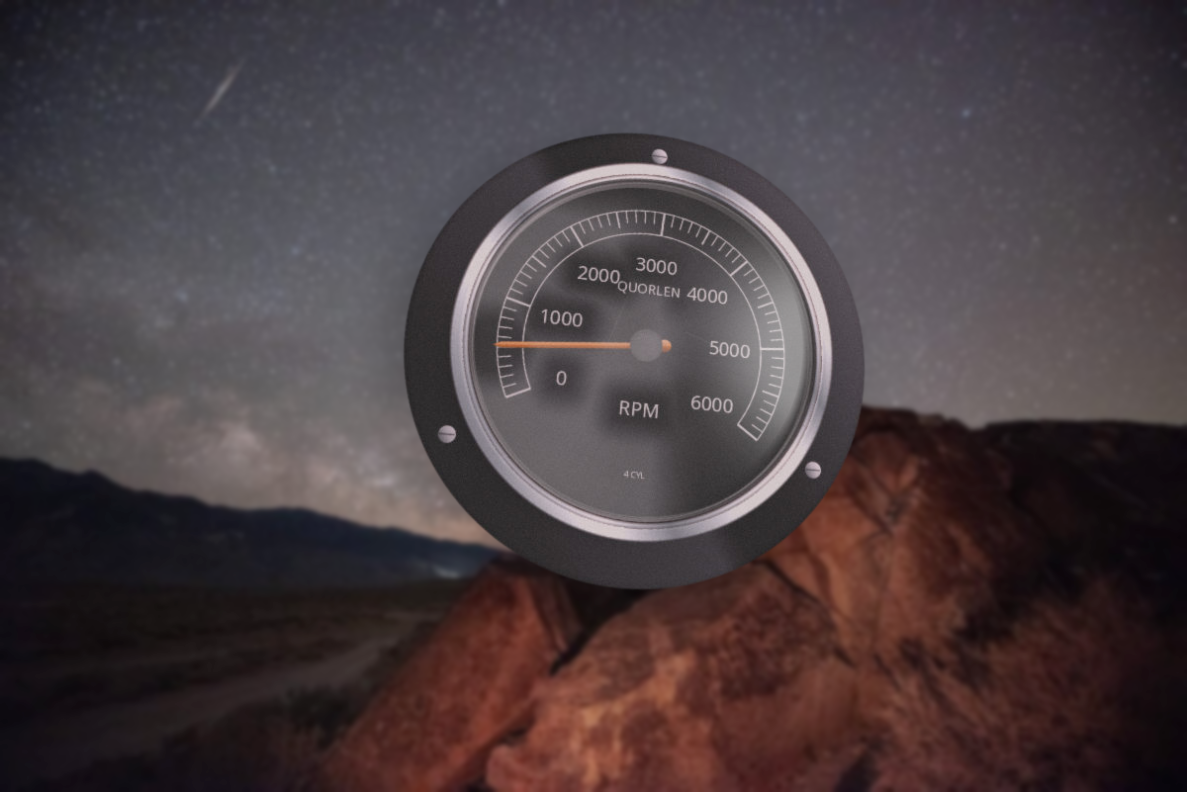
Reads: 500,rpm
